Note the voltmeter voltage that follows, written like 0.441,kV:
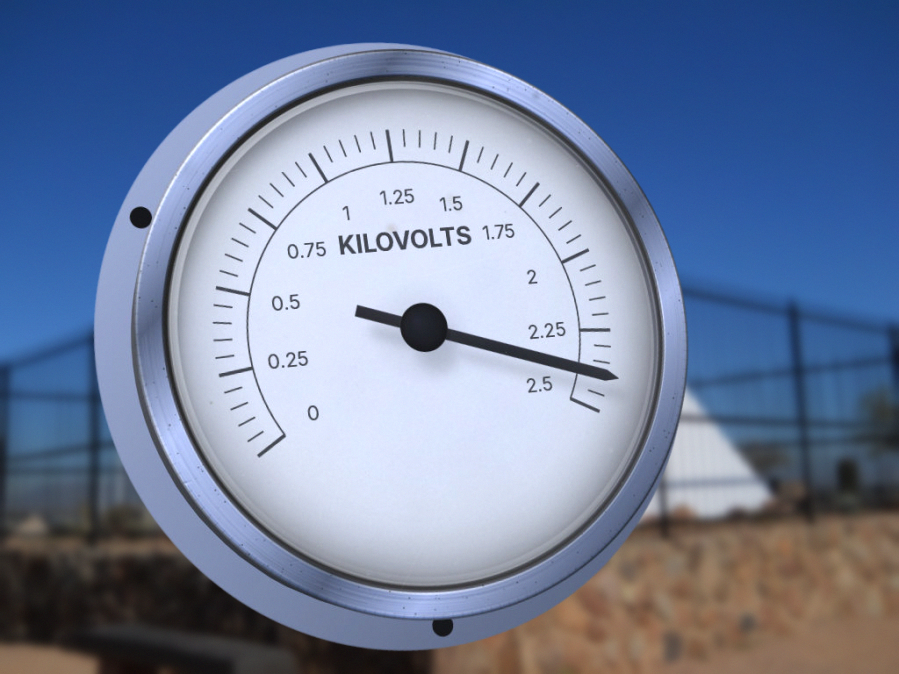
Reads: 2.4,kV
